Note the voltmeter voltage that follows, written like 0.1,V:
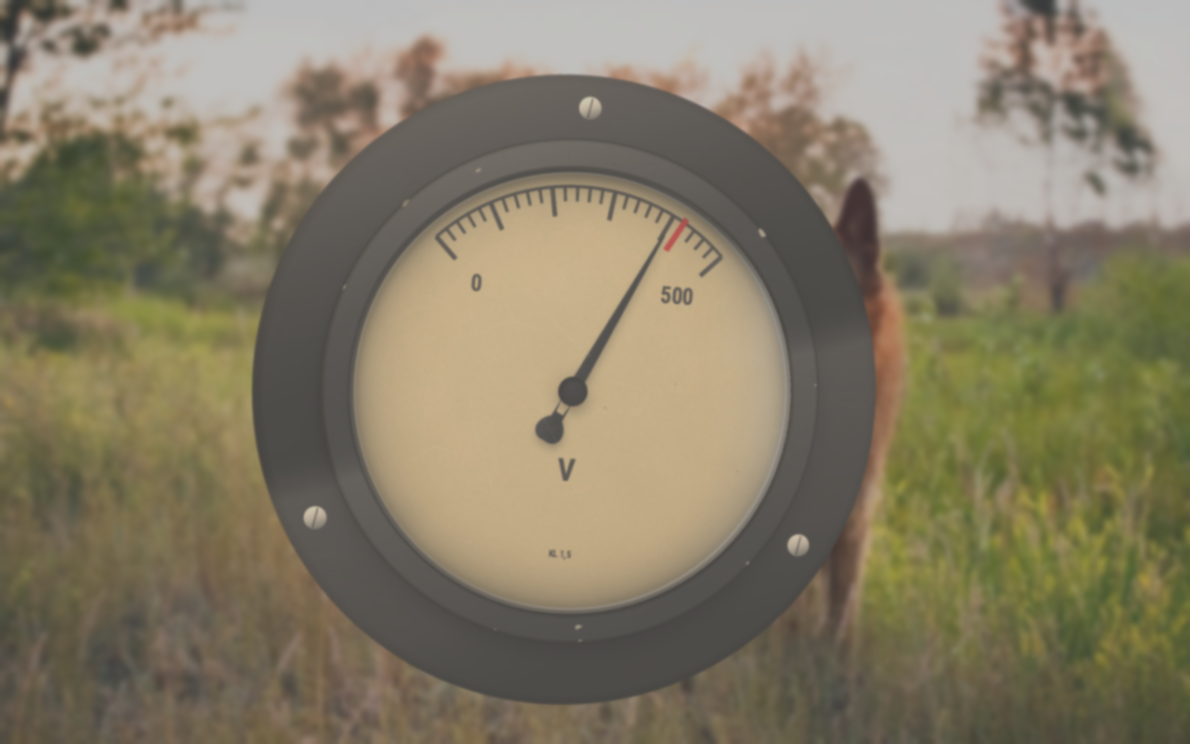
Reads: 400,V
